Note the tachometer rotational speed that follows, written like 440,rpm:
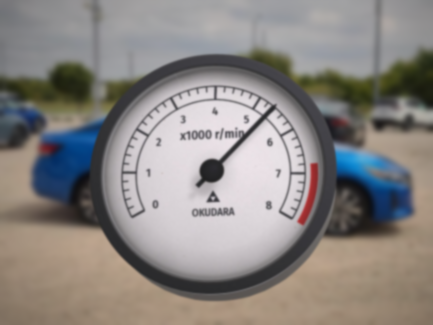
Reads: 5400,rpm
